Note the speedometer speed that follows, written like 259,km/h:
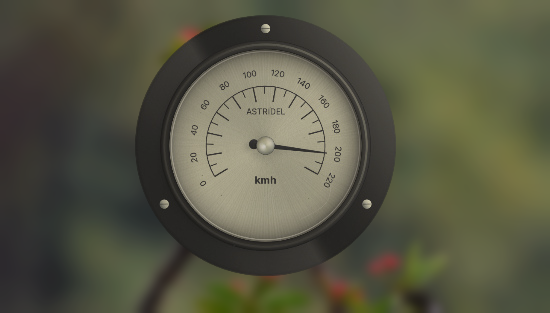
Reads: 200,km/h
